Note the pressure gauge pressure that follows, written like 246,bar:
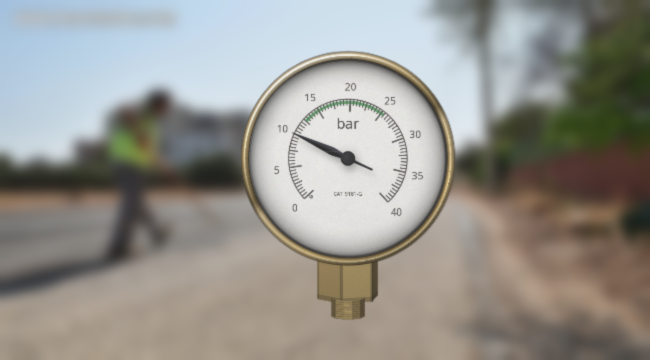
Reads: 10,bar
